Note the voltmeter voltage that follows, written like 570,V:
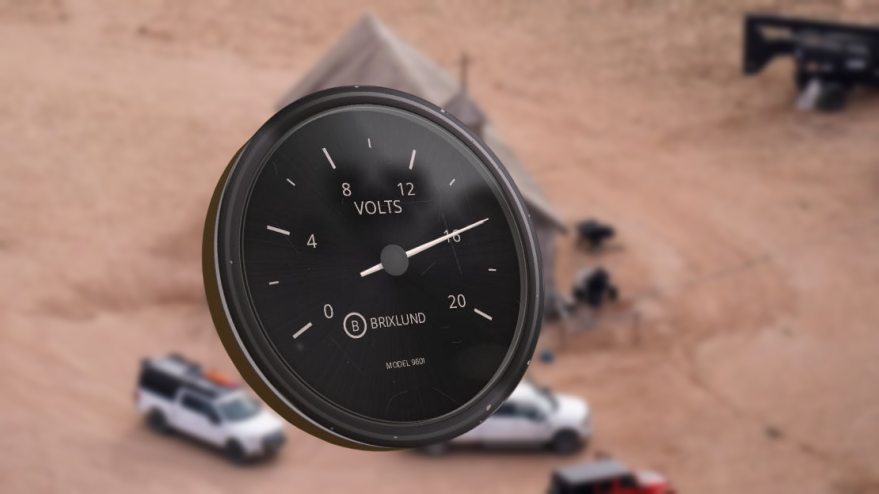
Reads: 16,V
